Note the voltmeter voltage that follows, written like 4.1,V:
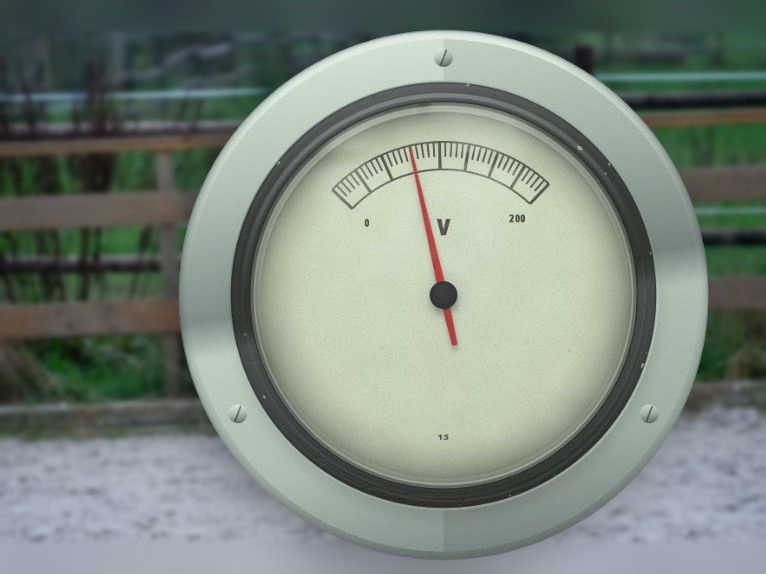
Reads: 75,V
